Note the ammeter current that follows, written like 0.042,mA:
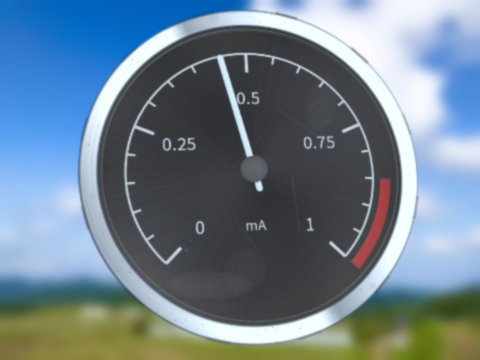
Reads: 0.45,mA
